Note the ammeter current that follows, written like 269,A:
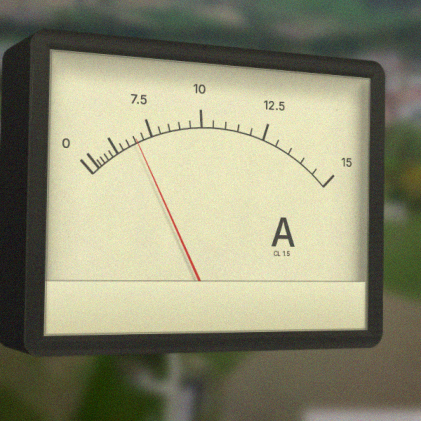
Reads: 6.5,A
